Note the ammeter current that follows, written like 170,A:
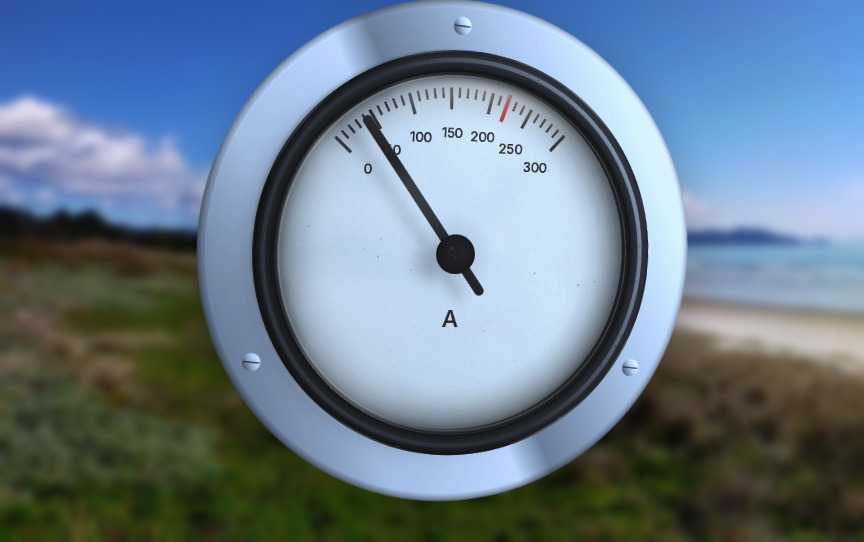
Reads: 40,A
